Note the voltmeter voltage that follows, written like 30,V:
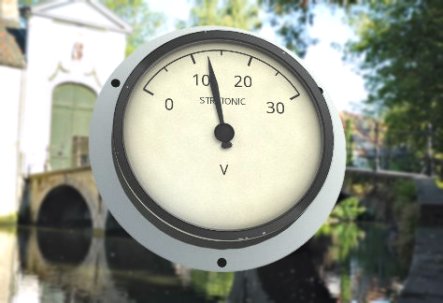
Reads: 12.5,V
